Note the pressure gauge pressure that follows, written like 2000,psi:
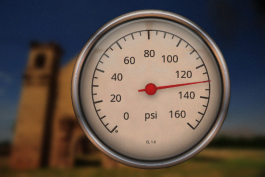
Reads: 130,psi
